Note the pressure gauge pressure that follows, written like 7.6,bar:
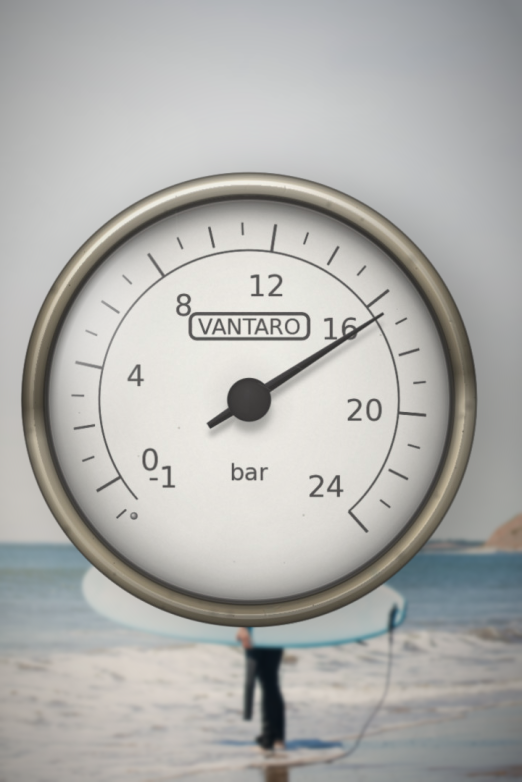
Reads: 16.5,bar
